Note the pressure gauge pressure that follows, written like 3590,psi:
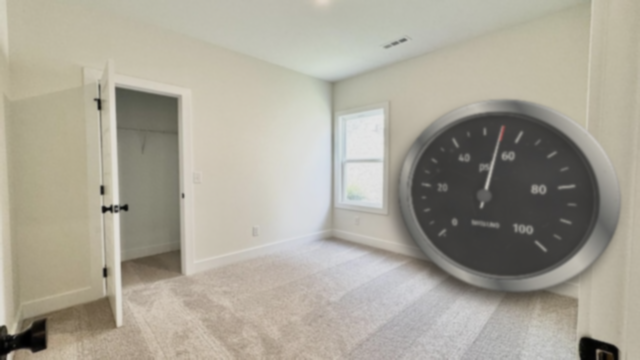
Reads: 55,psi
